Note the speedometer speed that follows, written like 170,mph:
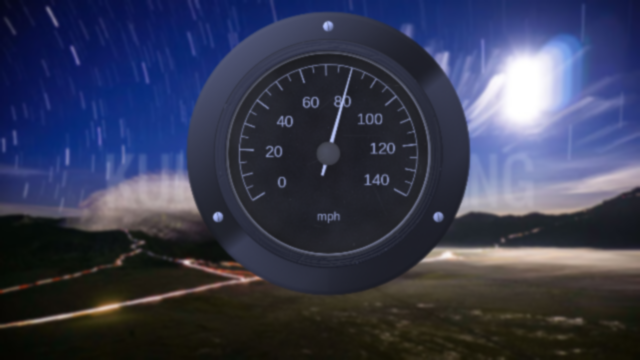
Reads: 80,mph
